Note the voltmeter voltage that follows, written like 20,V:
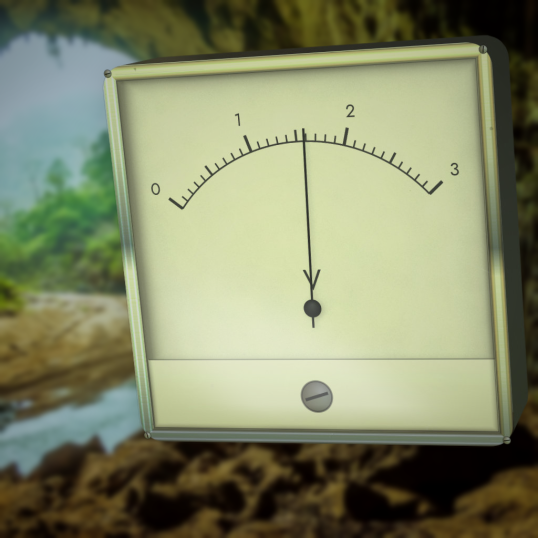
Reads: 1.6,V
